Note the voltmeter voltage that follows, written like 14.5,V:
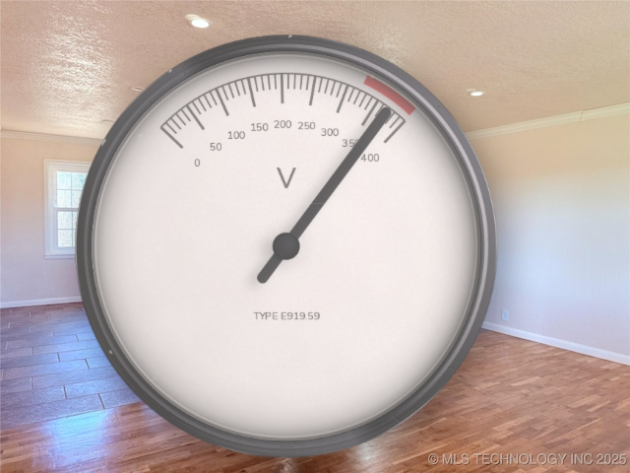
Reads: 370,V
